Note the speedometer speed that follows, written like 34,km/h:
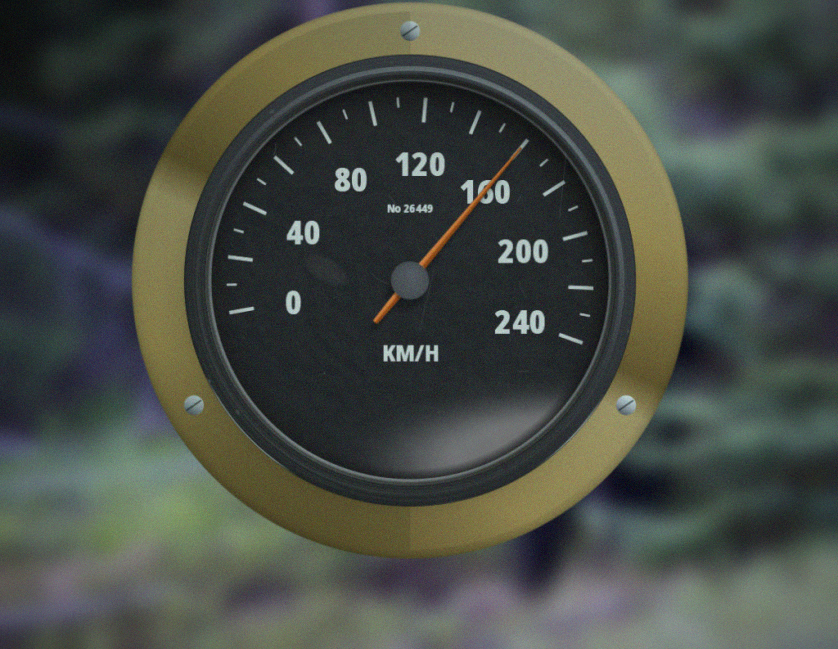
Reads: 160,km/h
